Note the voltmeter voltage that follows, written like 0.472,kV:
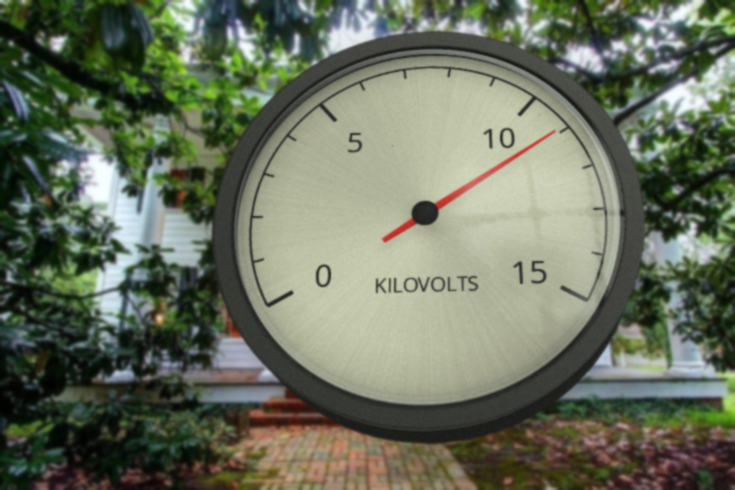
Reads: 11,kV
